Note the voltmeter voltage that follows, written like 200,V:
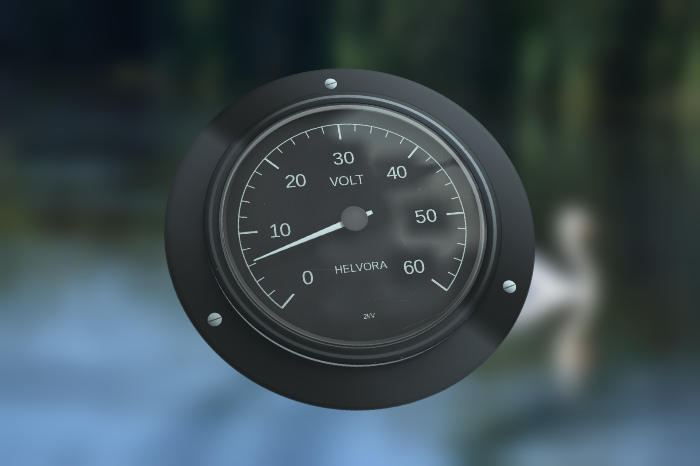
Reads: 6,V
